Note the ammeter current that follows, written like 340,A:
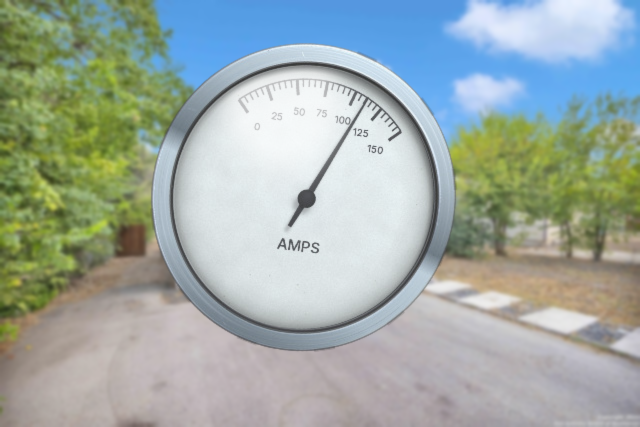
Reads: 110,A
